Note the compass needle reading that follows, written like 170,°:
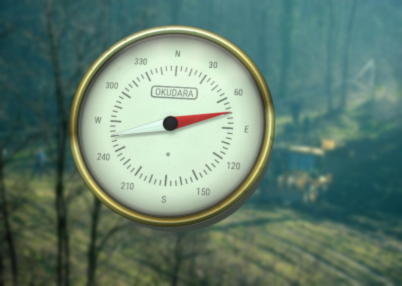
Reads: 75,°
